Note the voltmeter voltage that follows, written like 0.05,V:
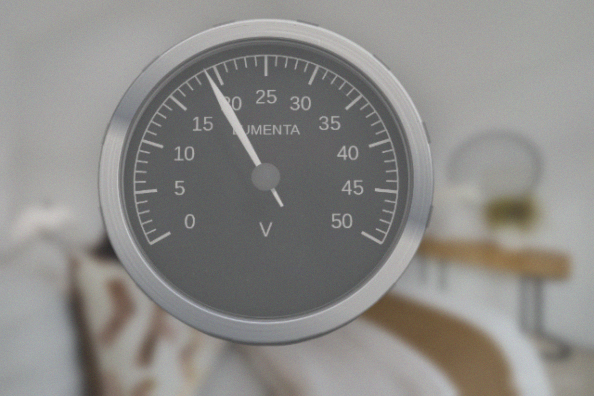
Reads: 19,V
